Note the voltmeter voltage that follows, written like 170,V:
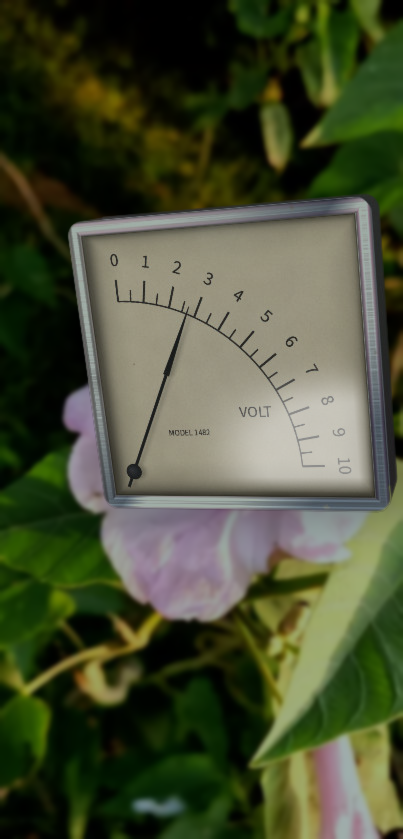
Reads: 2.75,V
